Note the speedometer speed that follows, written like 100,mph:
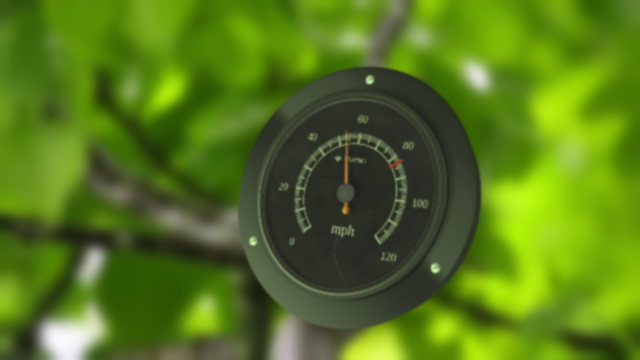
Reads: 55,mph
